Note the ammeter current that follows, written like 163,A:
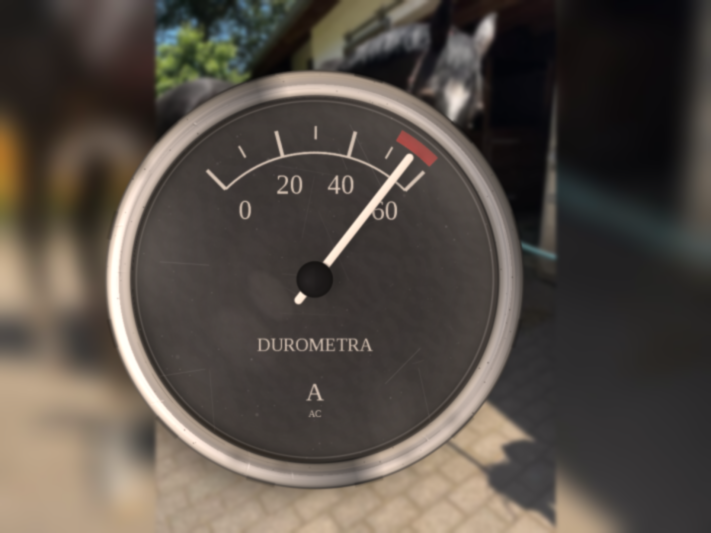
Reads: 55,A
